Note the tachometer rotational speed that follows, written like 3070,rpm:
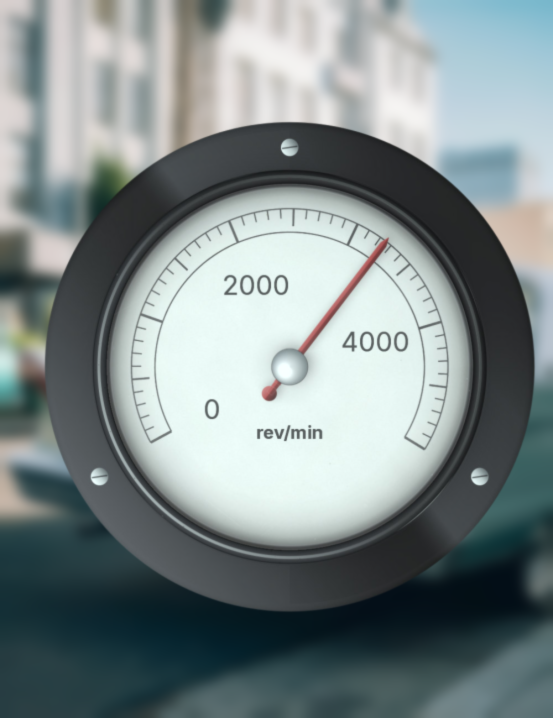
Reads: 3250,rpm
